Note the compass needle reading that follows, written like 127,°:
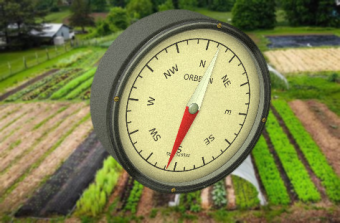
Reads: 190,°
